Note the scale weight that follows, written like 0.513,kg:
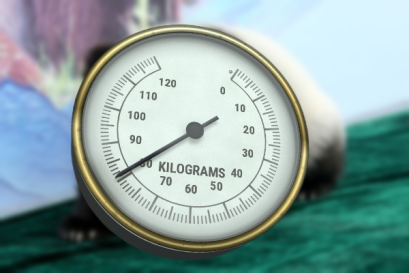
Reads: 81,kg
